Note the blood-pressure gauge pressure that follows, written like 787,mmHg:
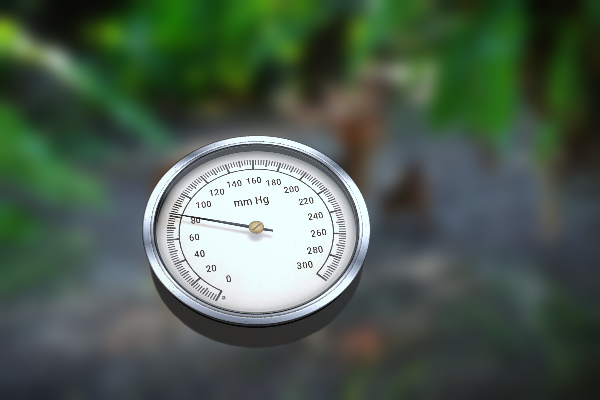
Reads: 80,mmHg
